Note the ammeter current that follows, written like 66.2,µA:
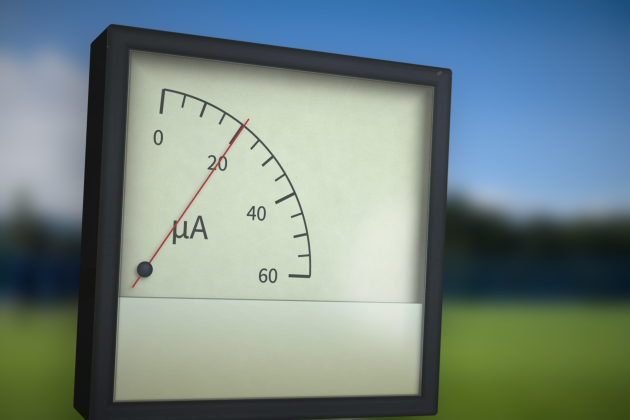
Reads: 20,µA
